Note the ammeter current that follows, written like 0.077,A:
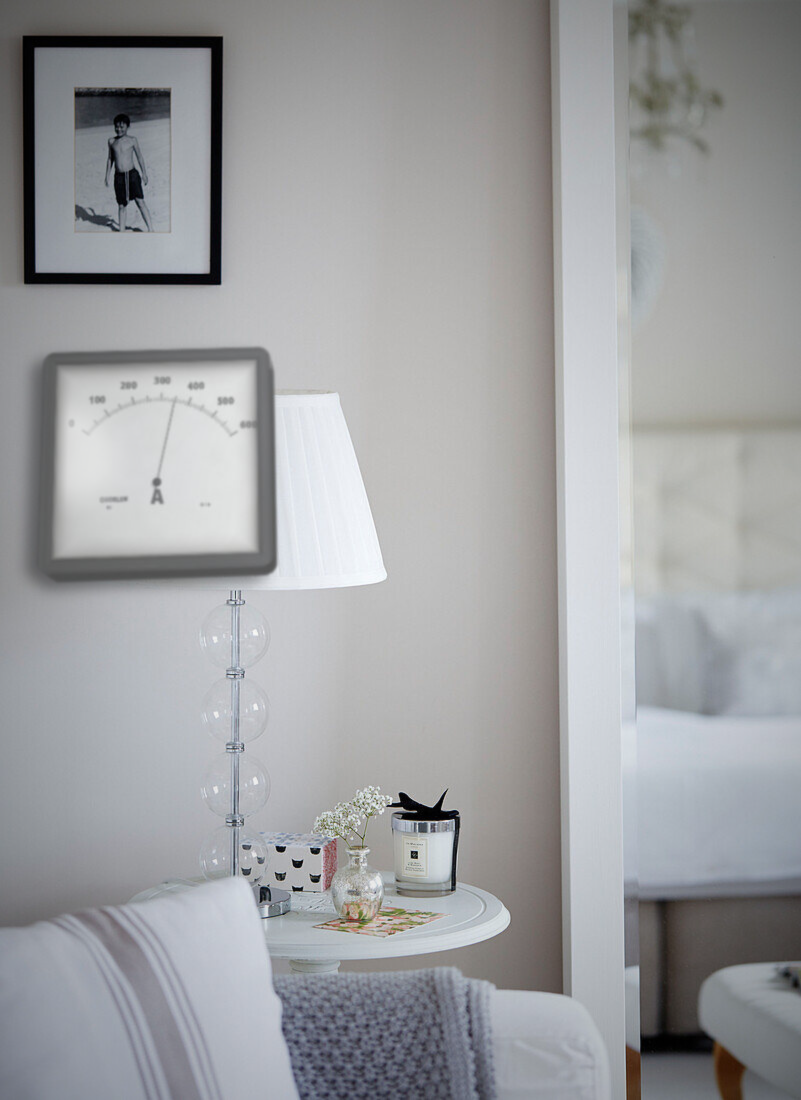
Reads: 350,A
